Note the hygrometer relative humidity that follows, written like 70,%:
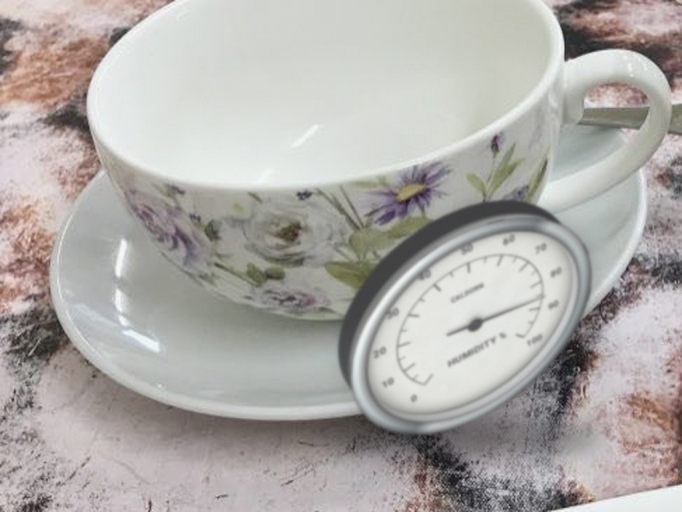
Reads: 85,%
